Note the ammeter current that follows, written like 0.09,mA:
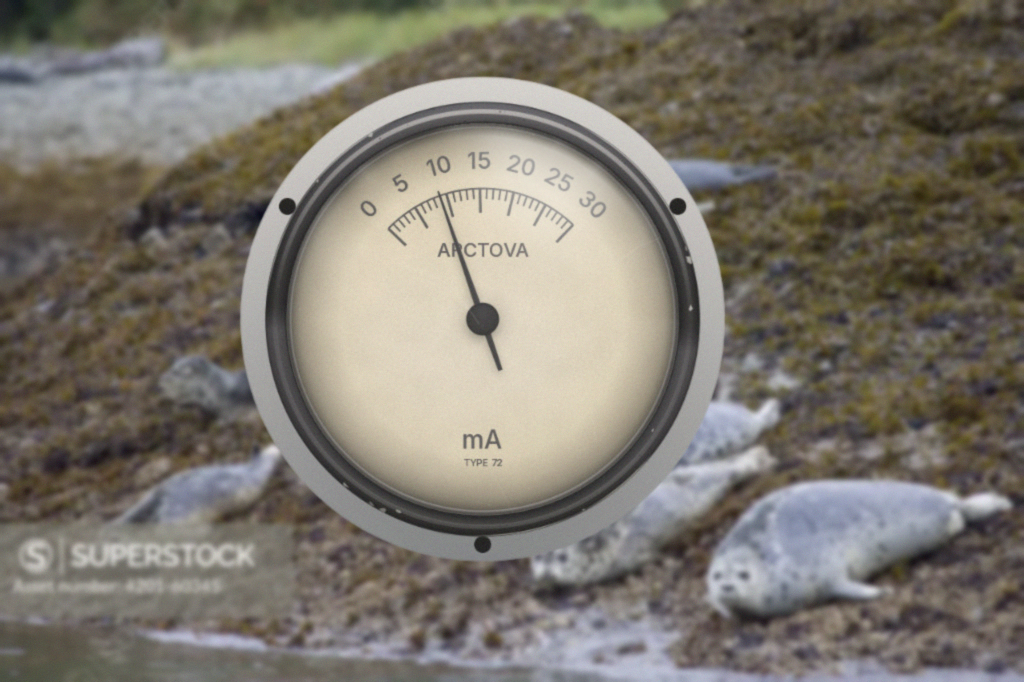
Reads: 9,mA
